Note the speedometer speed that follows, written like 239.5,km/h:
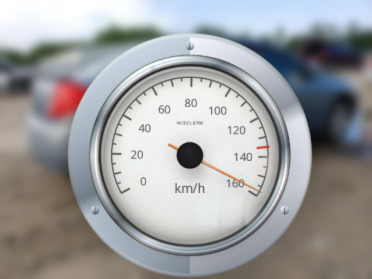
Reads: 157.5,km/h
